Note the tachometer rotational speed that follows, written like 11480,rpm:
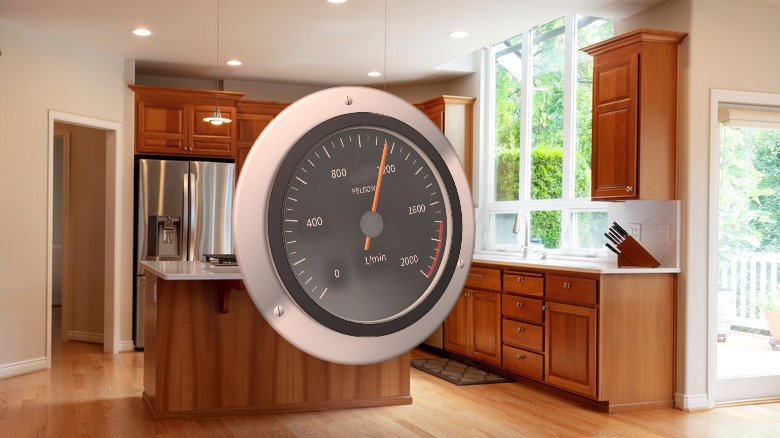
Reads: 1150,rpm
